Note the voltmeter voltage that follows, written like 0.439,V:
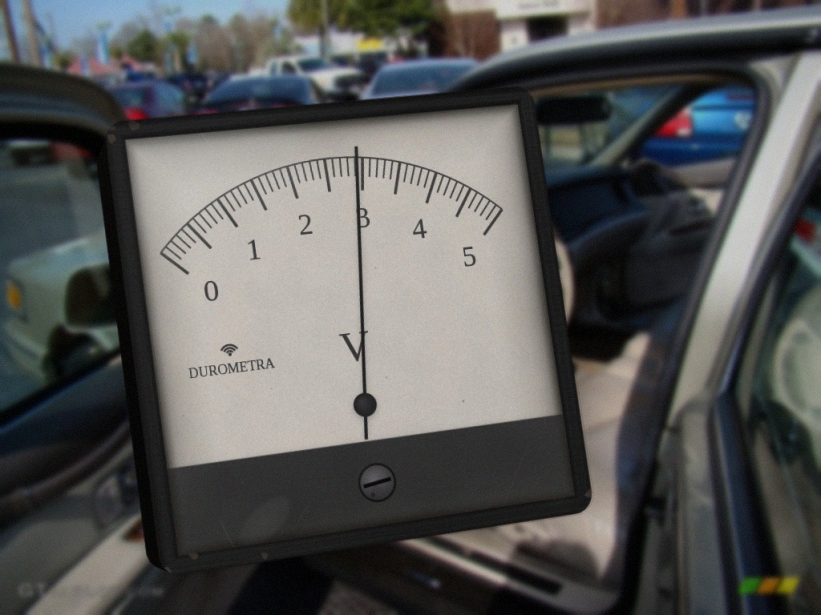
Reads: 2.9,V
